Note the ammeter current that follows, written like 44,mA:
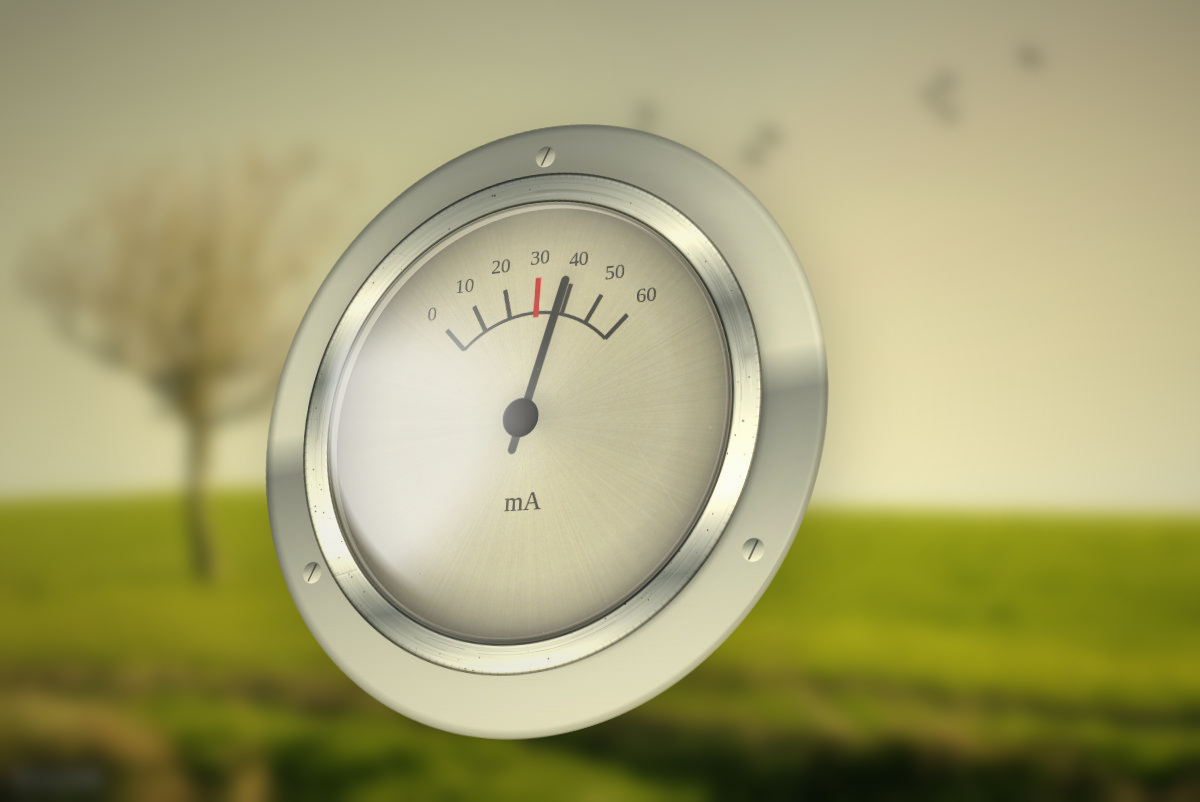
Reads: 40,mA
